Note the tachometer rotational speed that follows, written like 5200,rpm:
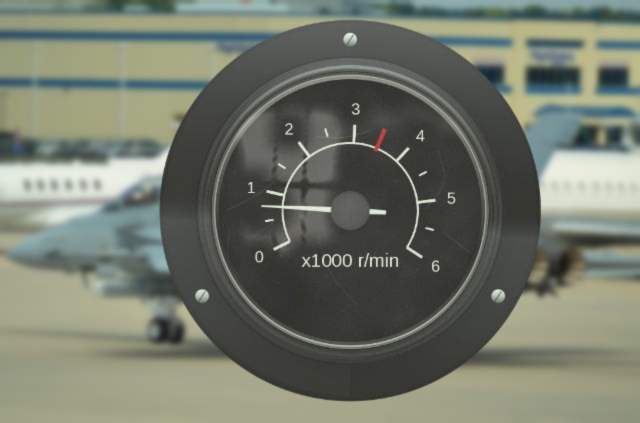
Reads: 750,rpm
